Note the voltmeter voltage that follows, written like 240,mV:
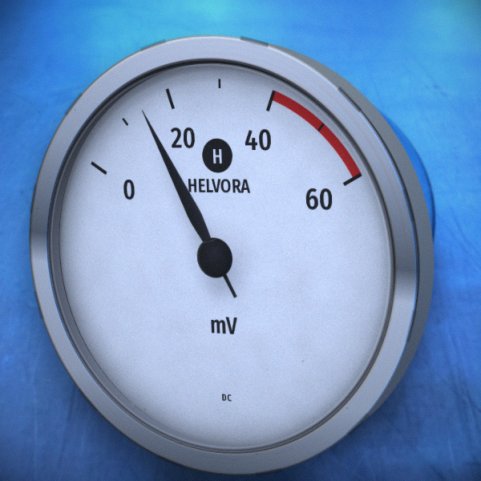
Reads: 15,mV
